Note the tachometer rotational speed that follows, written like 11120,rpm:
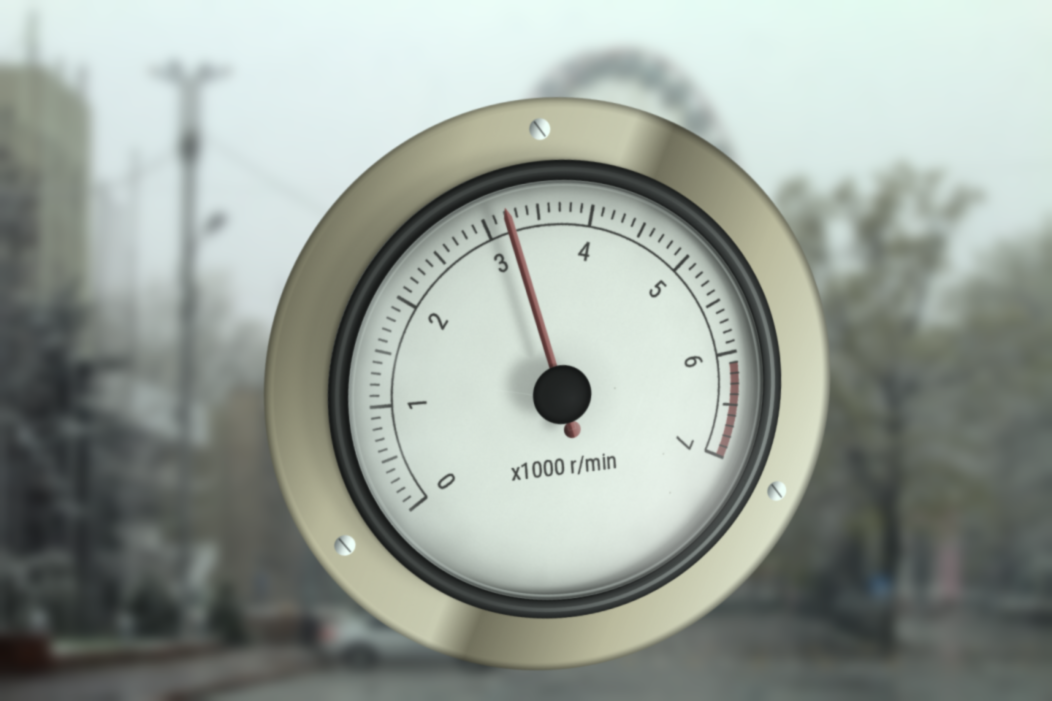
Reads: 3200,rpm
